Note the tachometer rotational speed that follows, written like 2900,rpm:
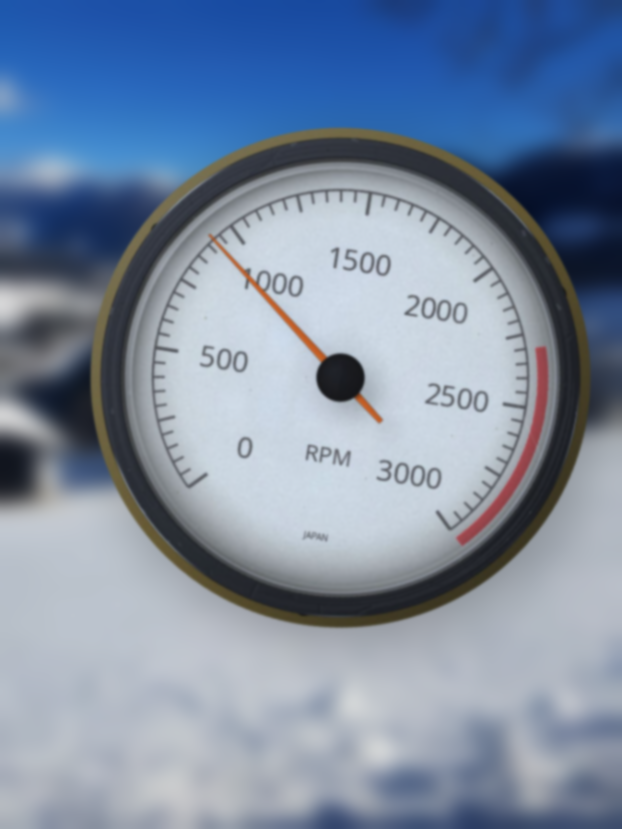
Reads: 925,rpm
